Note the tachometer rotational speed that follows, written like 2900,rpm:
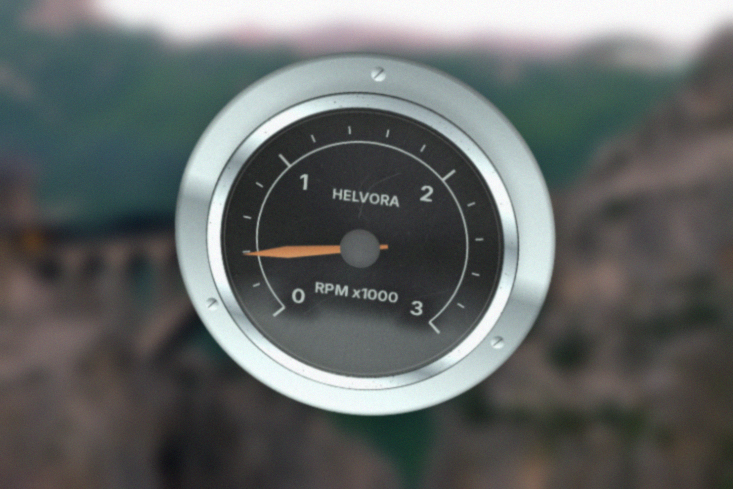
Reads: 400,rpm
